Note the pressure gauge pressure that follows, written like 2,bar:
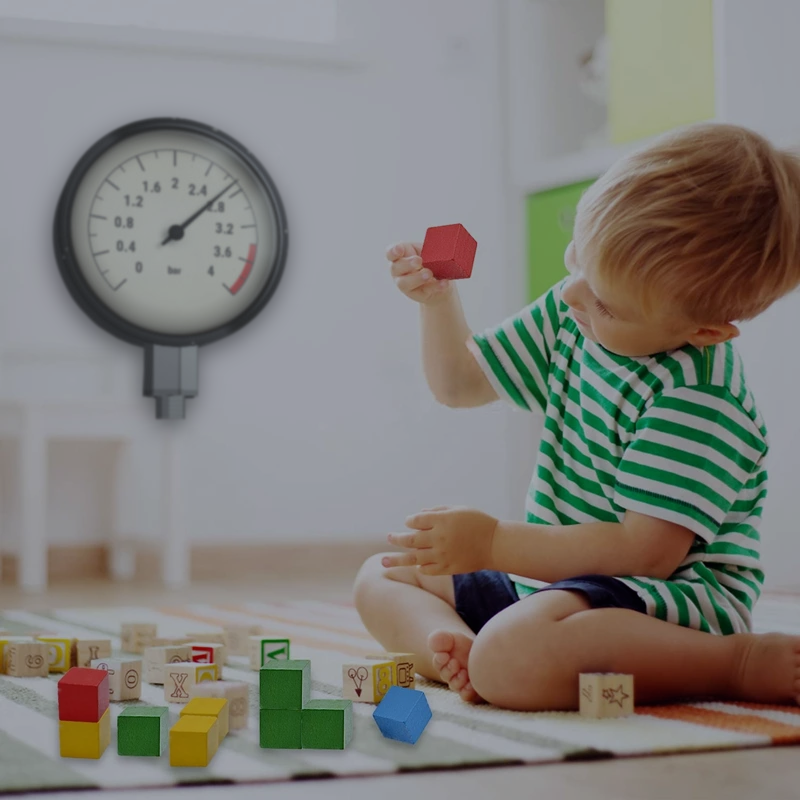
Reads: 2.7,bar
